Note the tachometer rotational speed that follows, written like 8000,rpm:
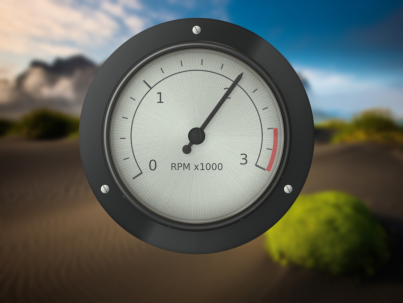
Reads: 2000,rpm
